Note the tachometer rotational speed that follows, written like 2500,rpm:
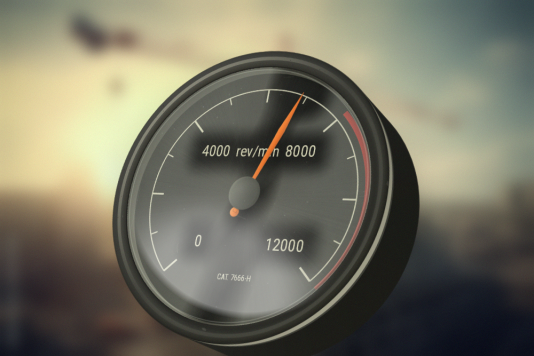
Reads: 7000,rpm
